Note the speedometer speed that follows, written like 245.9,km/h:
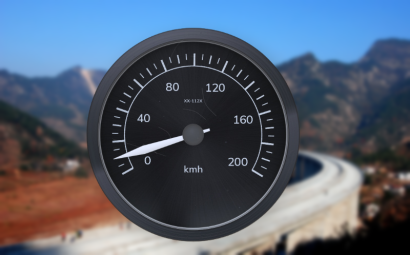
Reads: 10,km/h
